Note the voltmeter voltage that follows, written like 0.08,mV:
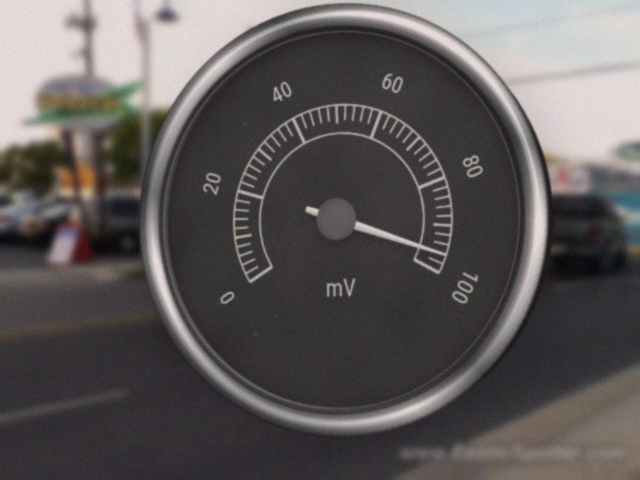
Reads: 96,mV
